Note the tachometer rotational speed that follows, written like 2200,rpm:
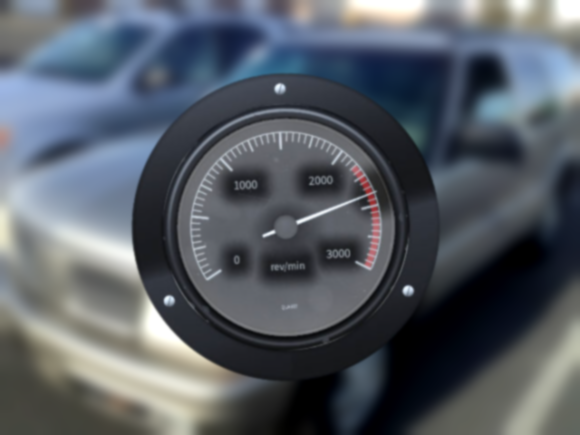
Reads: 2400,rpm
